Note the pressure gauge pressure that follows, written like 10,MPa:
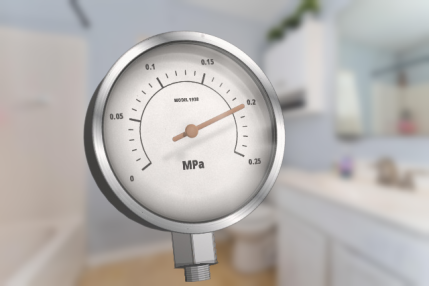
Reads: 0.2,MPa
